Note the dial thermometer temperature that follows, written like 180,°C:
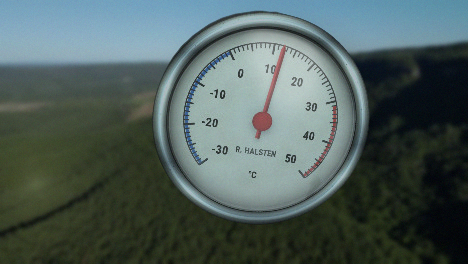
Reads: 12,°C
